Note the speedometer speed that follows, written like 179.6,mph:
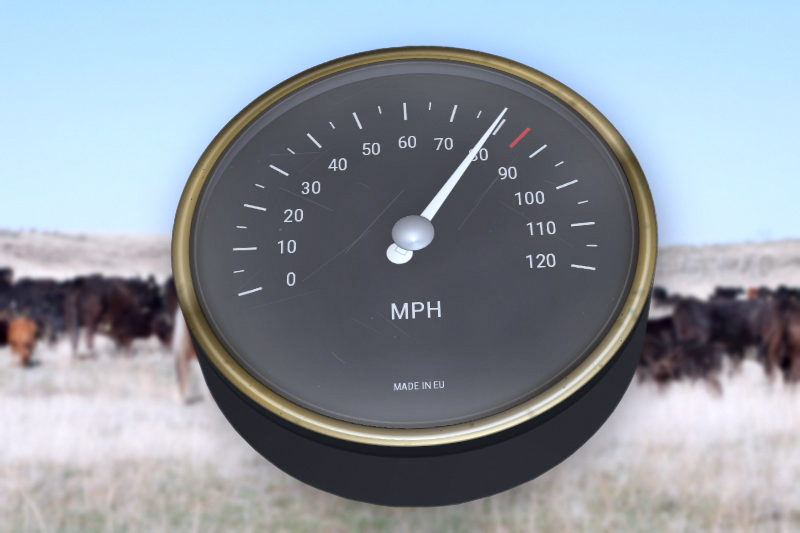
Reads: 80,mph
